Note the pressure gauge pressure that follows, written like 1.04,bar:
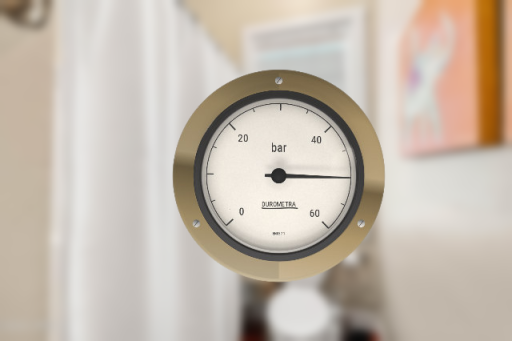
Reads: 50,bar
